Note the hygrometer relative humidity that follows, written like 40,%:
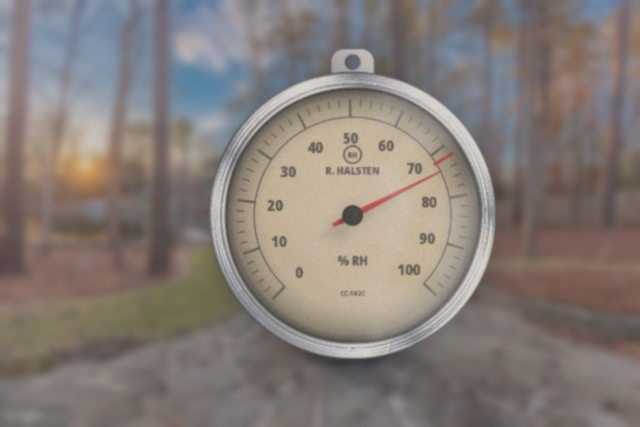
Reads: 74,%
